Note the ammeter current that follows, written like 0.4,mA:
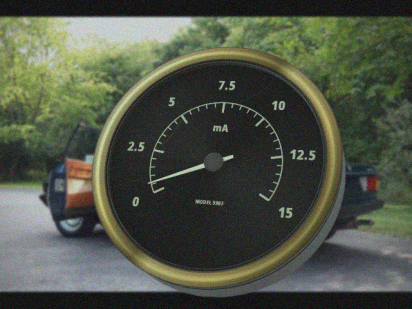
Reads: 0.5,mA
